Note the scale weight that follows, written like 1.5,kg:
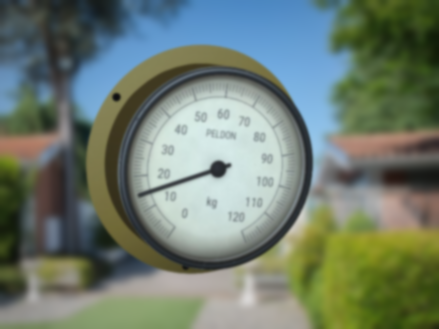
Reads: 15,kg
